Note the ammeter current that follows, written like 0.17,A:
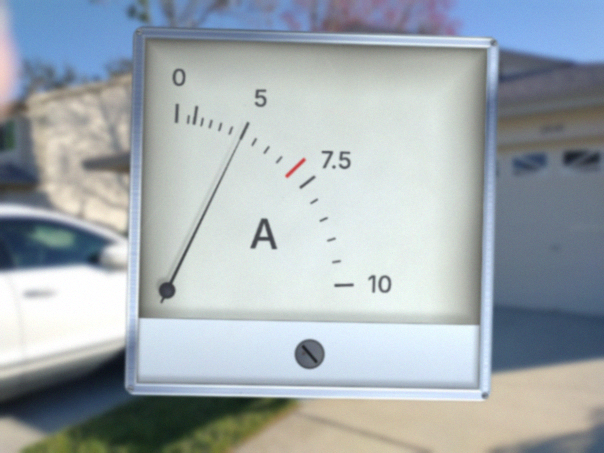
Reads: 5,A
